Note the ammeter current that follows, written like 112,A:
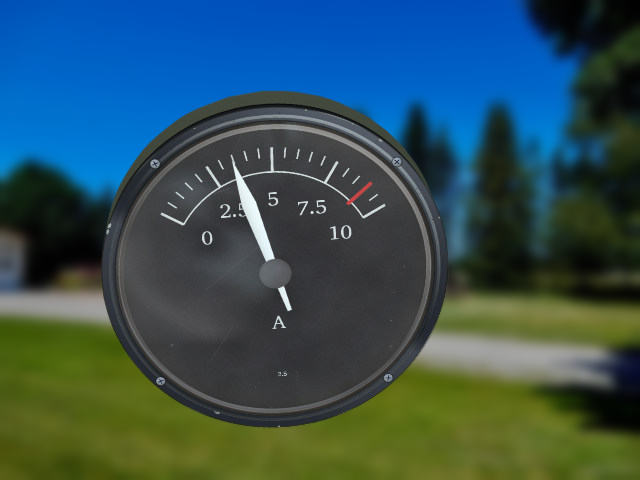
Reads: 3.5,A
